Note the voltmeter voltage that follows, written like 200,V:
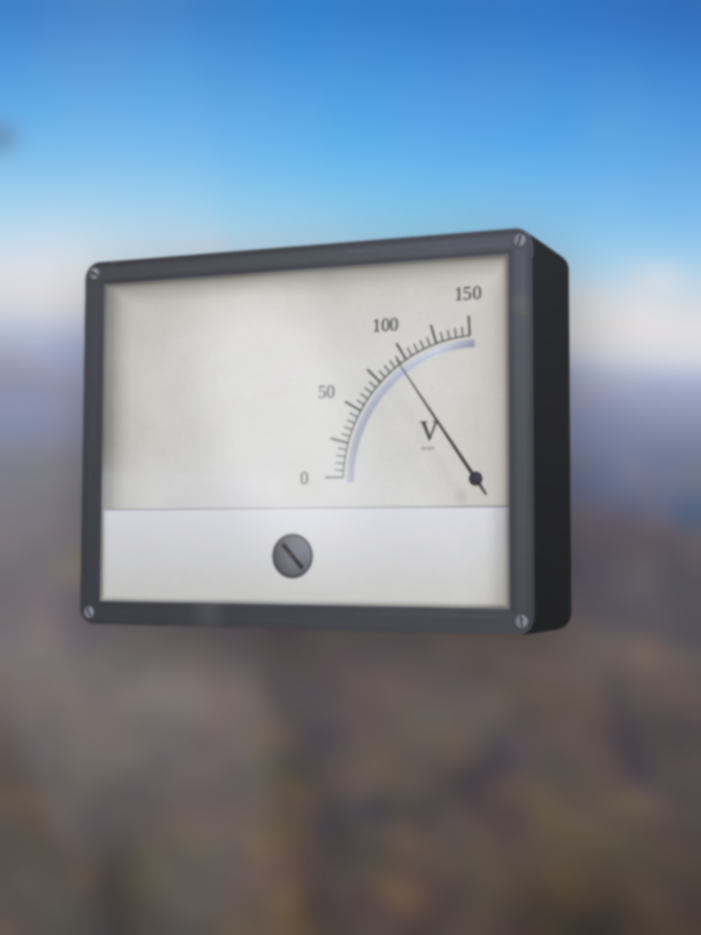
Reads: 95,V
